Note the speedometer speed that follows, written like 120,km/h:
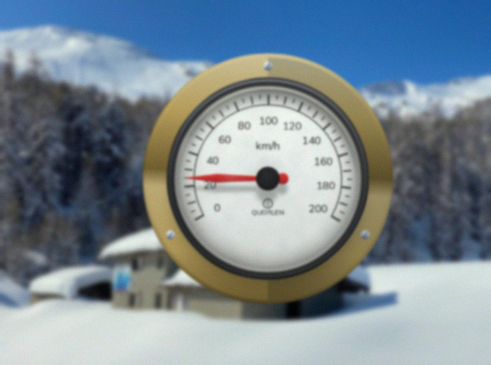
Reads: 25,km/h
